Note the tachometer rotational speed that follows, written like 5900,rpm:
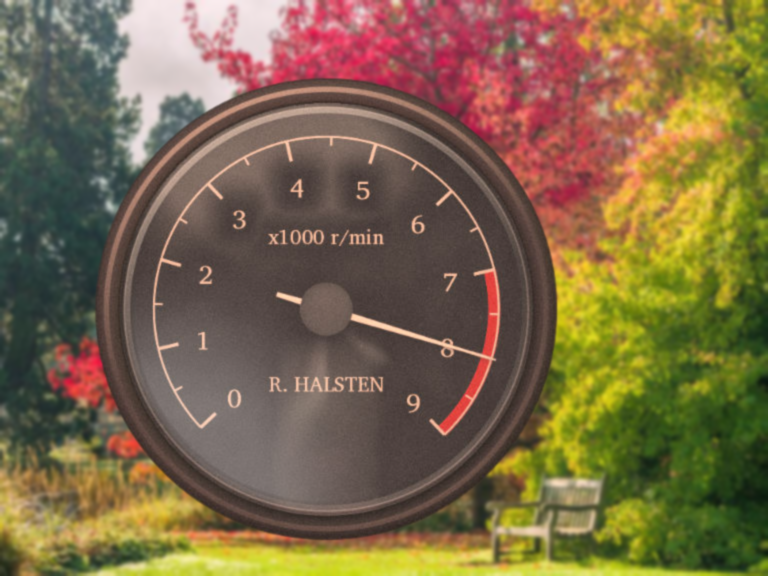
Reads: 8000,rpm
